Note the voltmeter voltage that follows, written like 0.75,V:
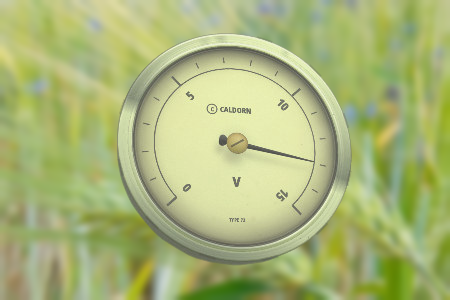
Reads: 13,V
